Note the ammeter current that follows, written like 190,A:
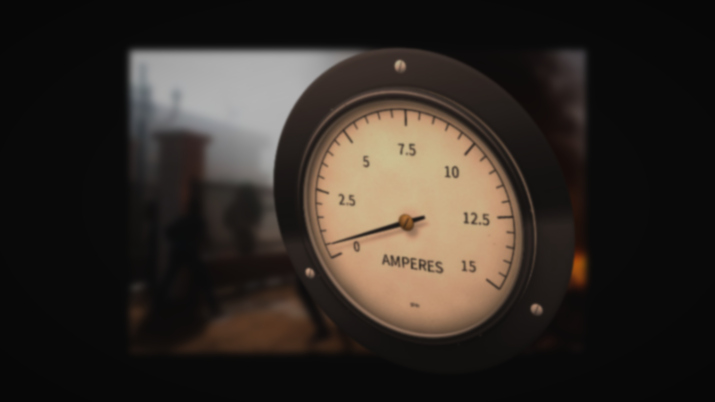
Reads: 0.5,A
